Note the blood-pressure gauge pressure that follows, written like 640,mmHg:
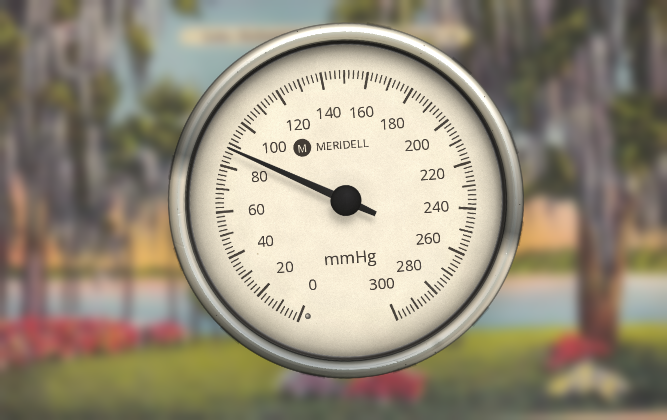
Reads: 88,mmHg
